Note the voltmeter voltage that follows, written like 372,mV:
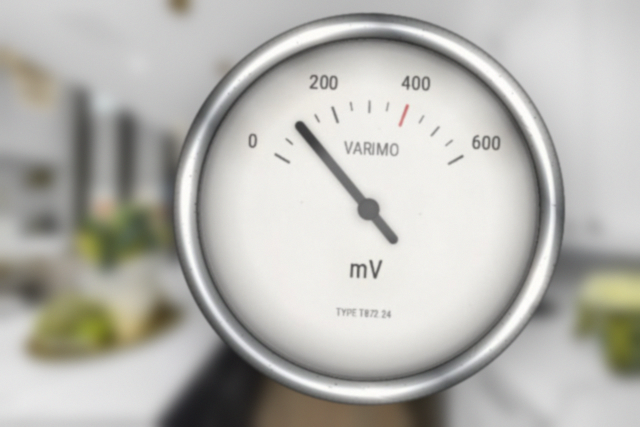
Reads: 100,mV
